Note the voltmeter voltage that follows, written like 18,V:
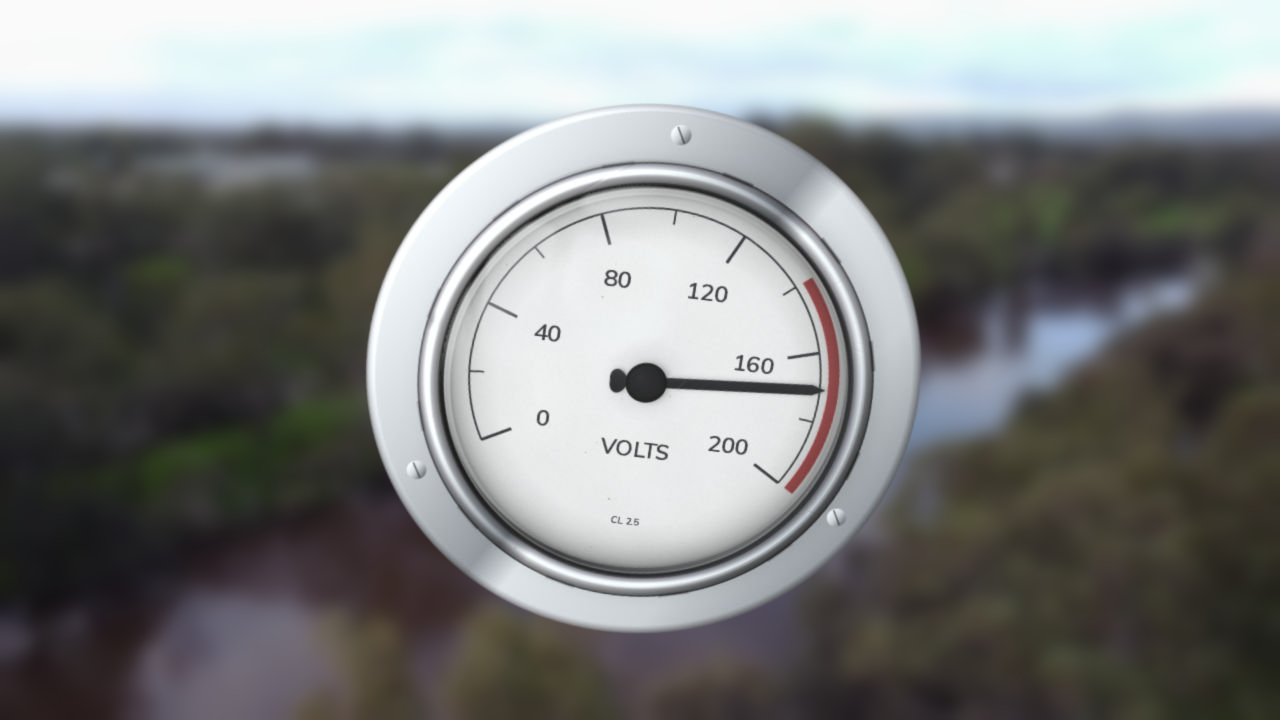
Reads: 170,V
